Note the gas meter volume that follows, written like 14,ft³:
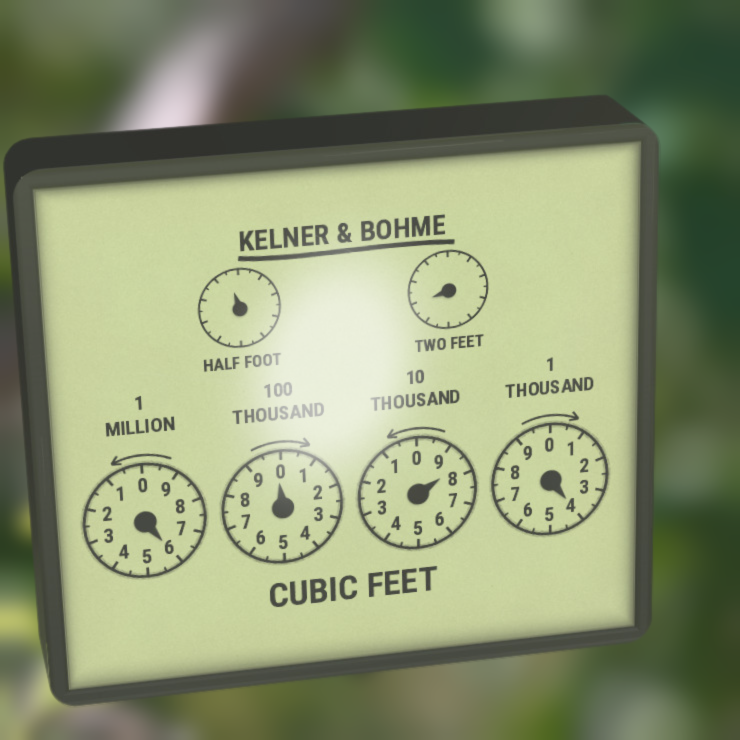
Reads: 598400,ft³
